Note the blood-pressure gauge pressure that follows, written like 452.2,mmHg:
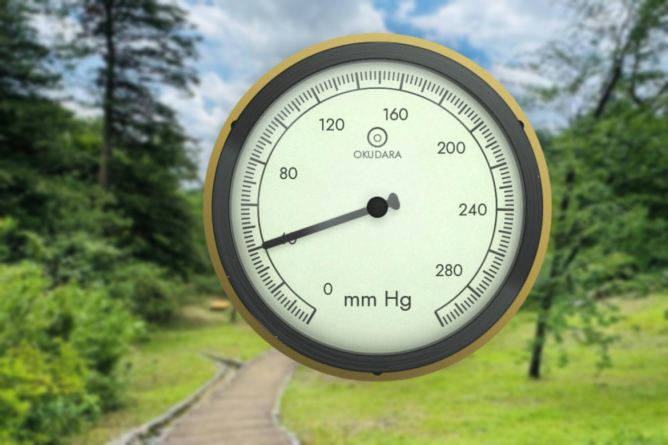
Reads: 40,mmHg
